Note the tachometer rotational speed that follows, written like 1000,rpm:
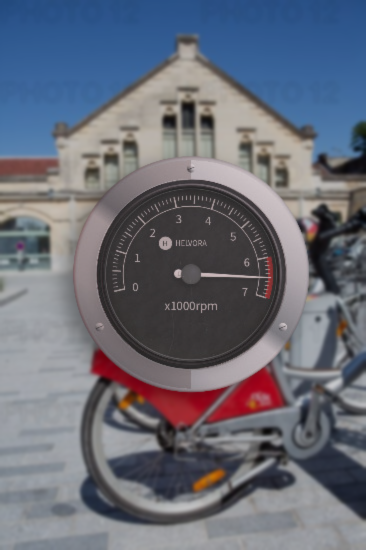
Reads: 6500,rpm
